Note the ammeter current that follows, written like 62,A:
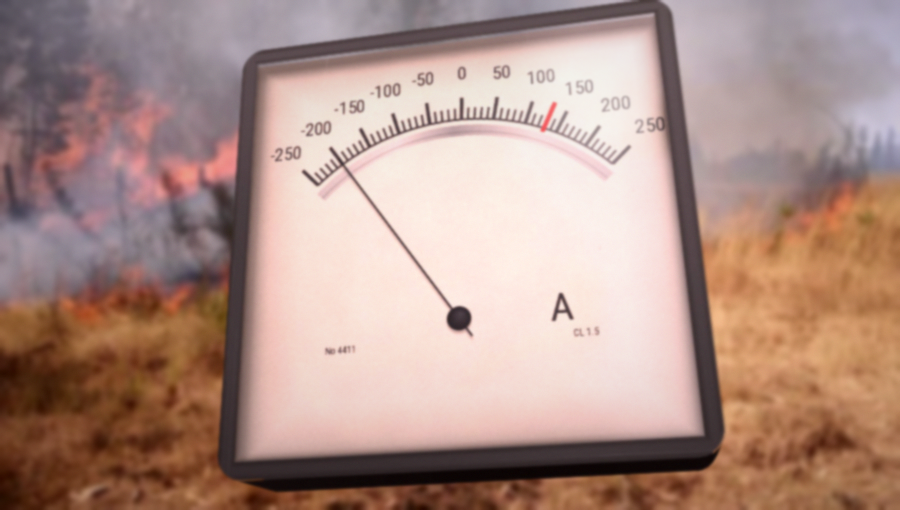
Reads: -200,A
